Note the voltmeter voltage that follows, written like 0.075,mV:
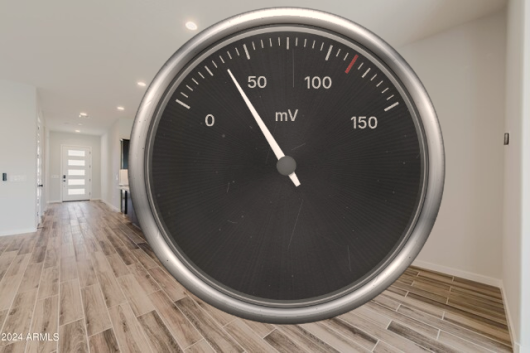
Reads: 35,mV
